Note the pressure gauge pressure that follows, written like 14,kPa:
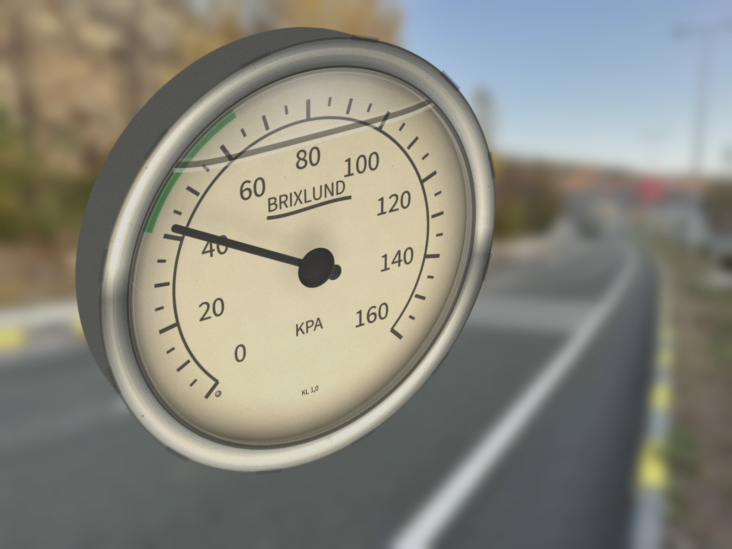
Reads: 42.5,kPa
